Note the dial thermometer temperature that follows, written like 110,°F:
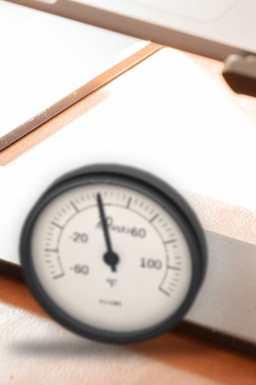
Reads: 20,°F
